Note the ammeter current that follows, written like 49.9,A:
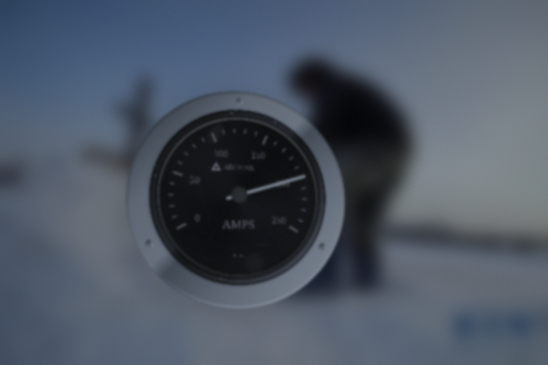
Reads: 200,A
